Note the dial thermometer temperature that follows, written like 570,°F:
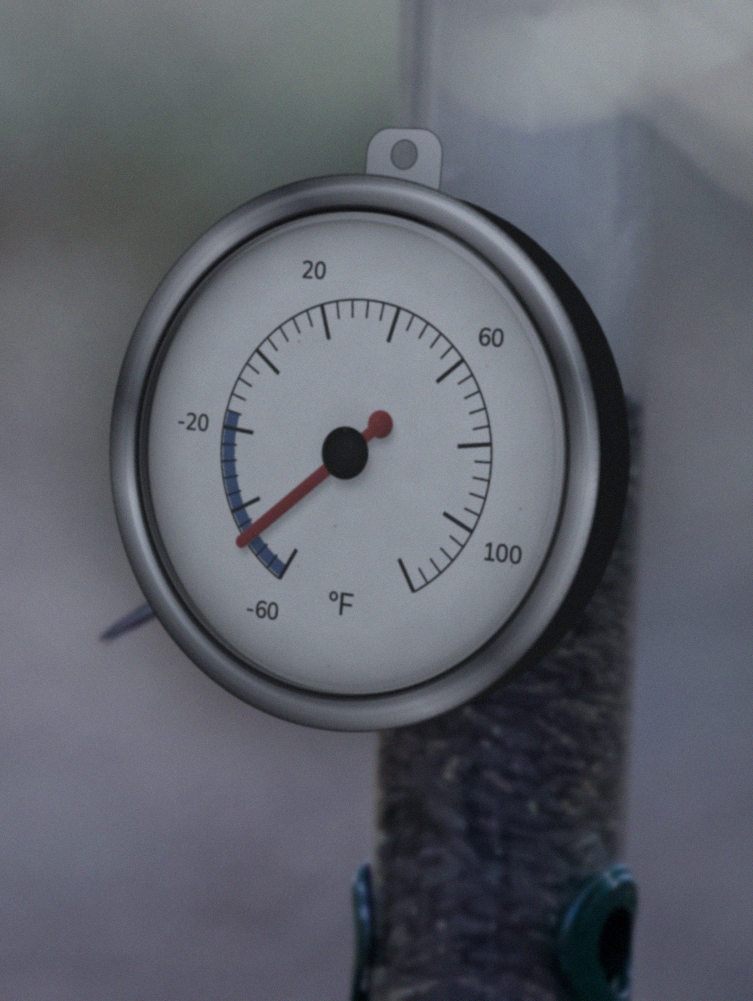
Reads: -48,°F
